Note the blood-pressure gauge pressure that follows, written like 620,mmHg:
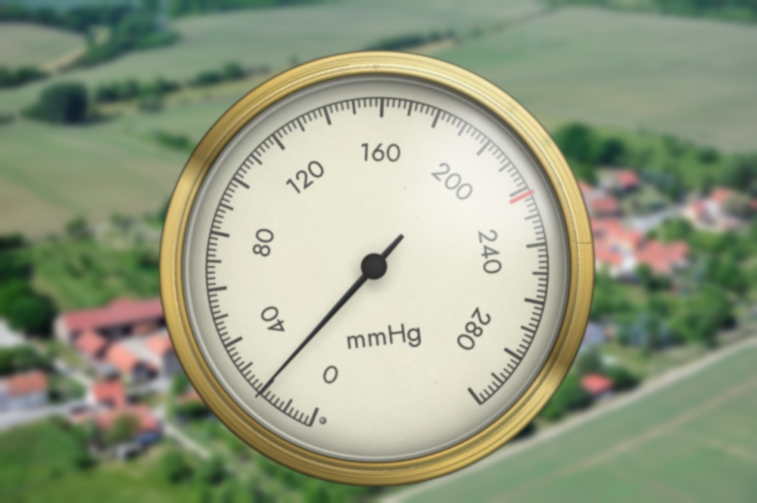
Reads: 20,mmHg
